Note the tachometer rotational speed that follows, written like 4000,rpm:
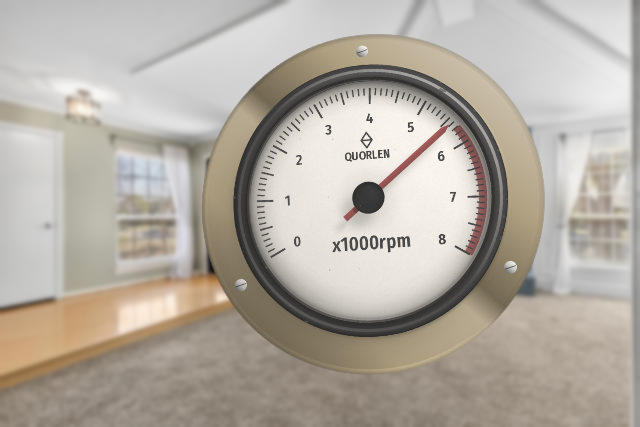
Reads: 5600,rpm
